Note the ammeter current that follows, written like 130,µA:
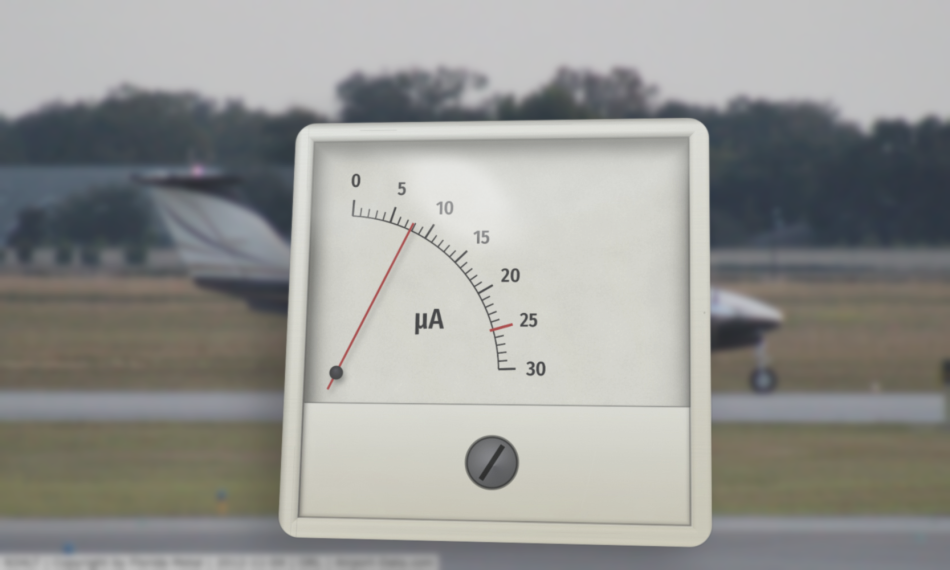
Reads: 8,µA
